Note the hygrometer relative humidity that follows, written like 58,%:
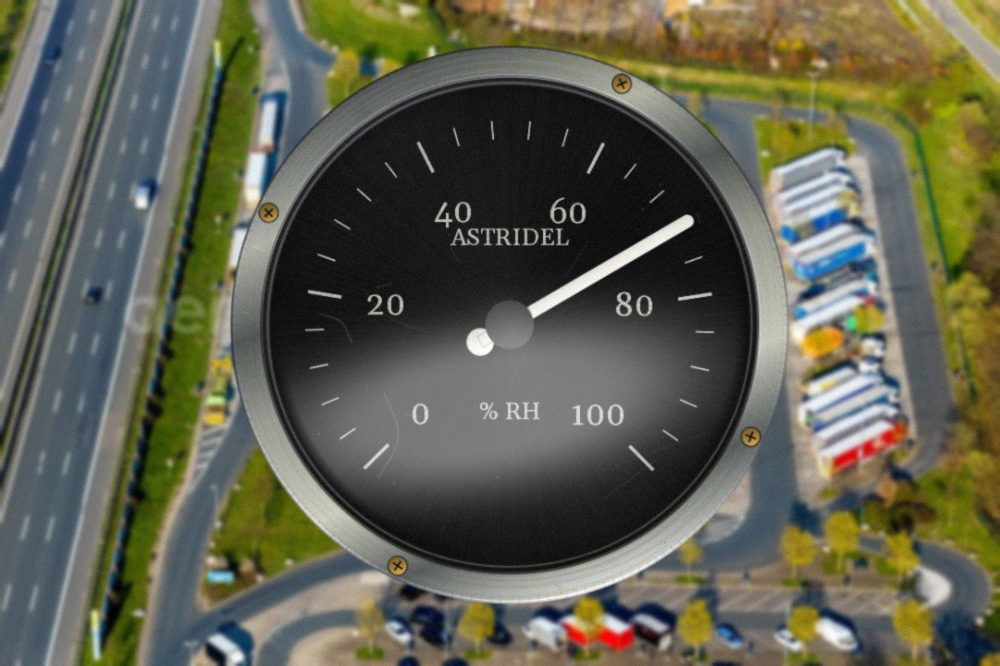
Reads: 72,%
